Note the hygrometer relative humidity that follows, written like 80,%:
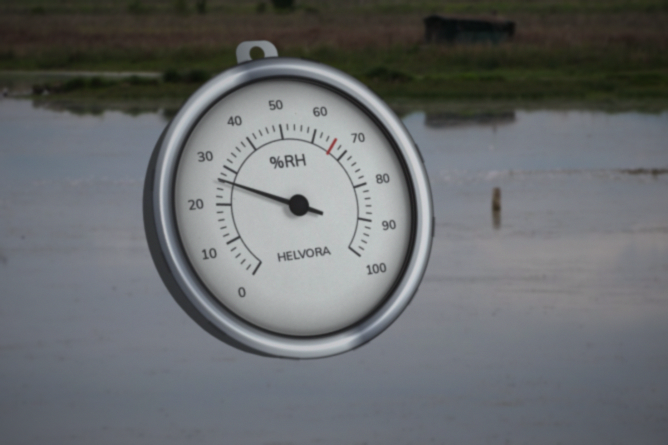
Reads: 26,%
